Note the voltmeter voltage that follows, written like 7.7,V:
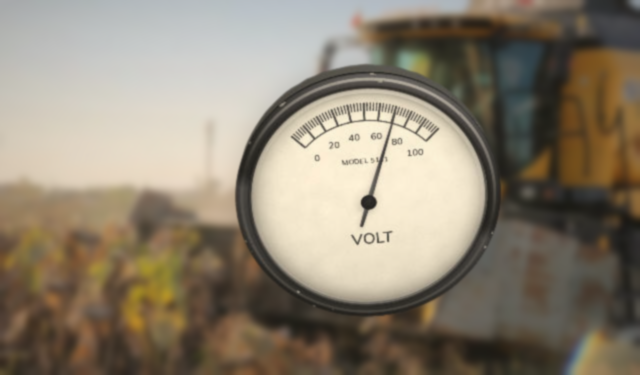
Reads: 70,V
